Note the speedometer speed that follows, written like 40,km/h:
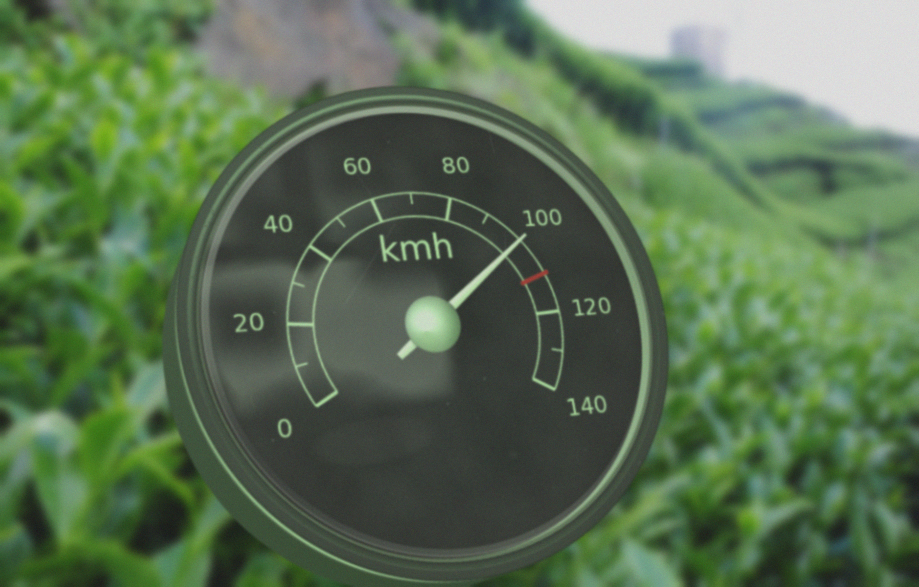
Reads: 100,km/h
